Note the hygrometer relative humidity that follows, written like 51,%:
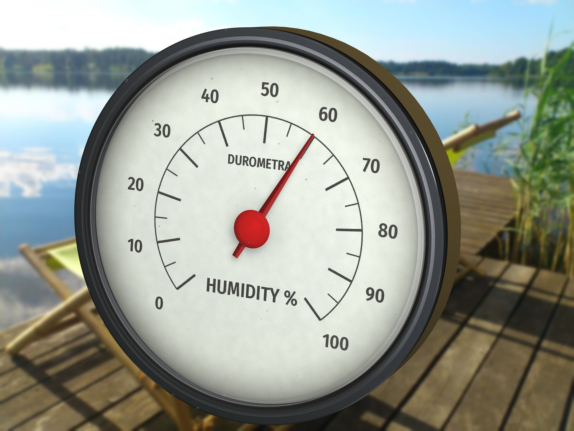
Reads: 60,%
